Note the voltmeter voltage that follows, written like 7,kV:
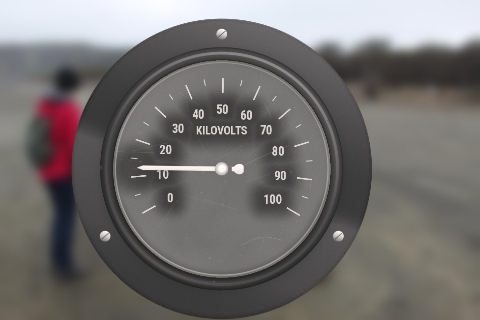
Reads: 12.5,kV
